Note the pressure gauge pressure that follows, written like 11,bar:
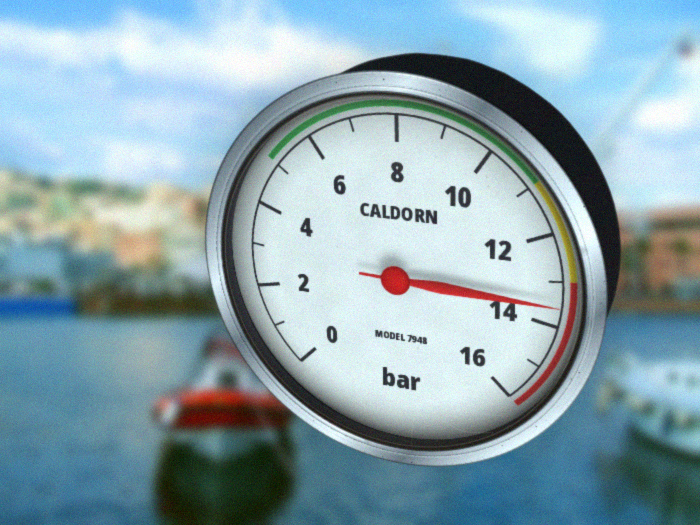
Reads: 13.5,bar
